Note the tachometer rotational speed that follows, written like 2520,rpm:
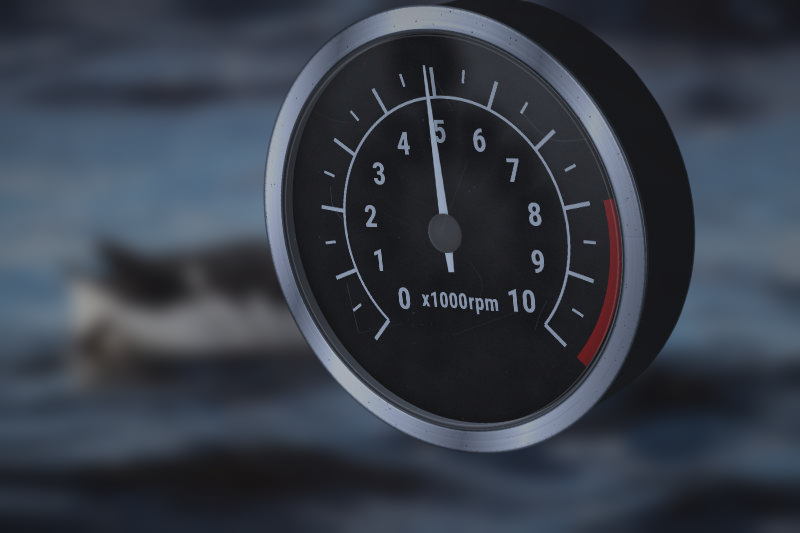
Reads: 5000,rpm
